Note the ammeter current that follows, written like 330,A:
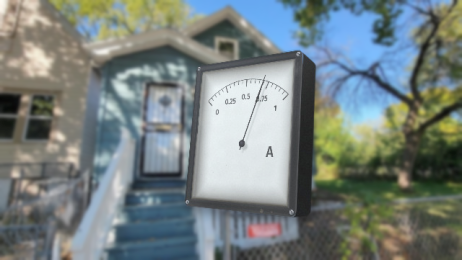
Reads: 0.7,A
